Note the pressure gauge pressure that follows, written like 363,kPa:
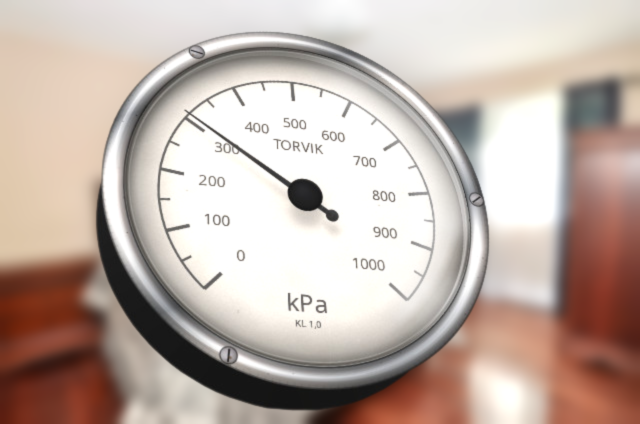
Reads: 300,kPa
